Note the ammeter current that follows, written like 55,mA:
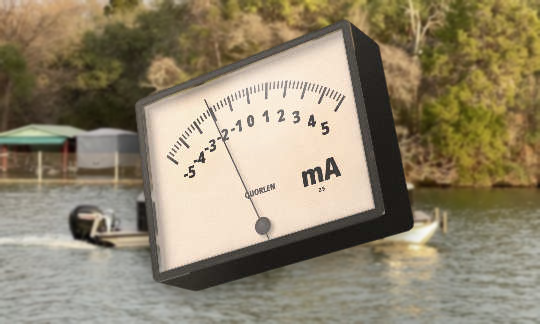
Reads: -2,mA
